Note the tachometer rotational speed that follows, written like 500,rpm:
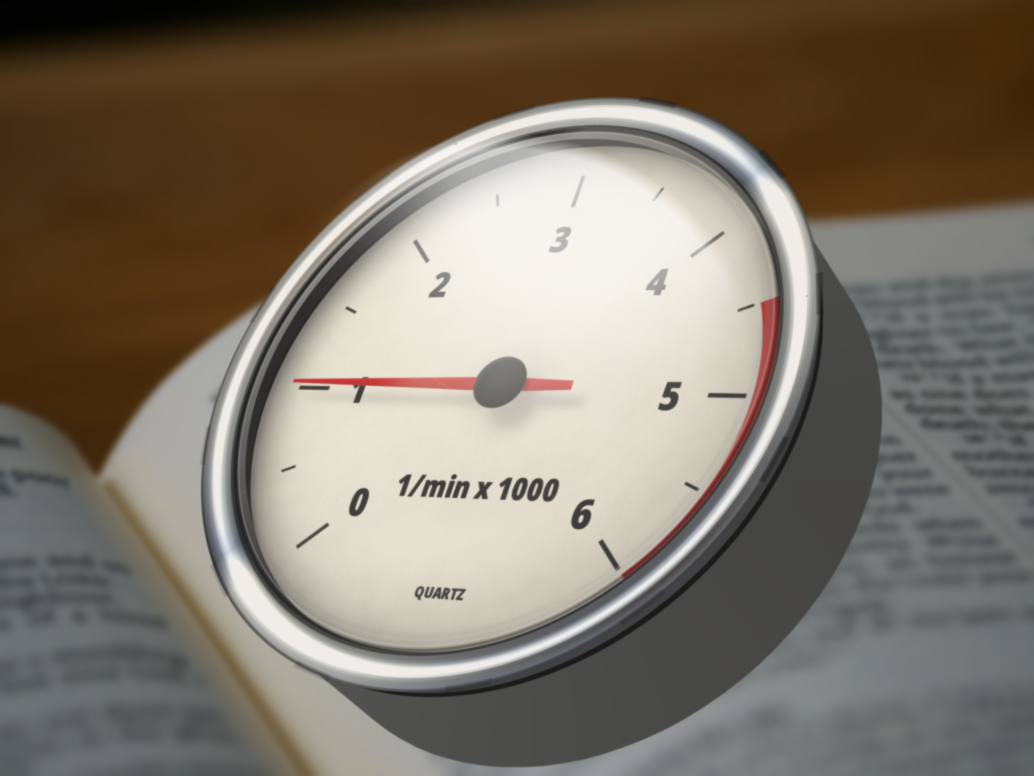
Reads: 1000,rpm
